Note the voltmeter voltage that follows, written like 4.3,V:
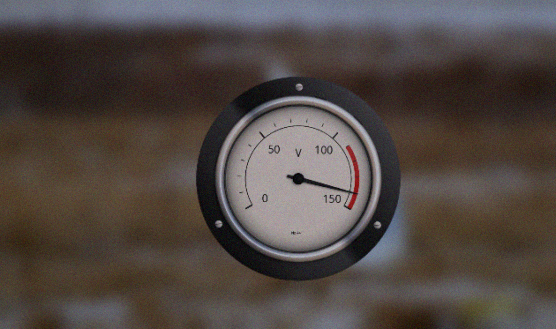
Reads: 140,V
